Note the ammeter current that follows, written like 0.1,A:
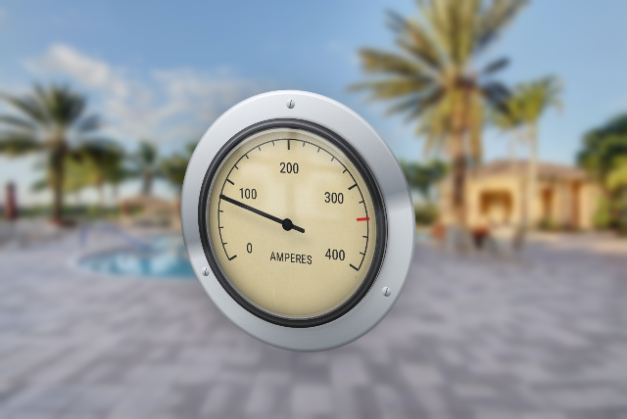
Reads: 80,A
